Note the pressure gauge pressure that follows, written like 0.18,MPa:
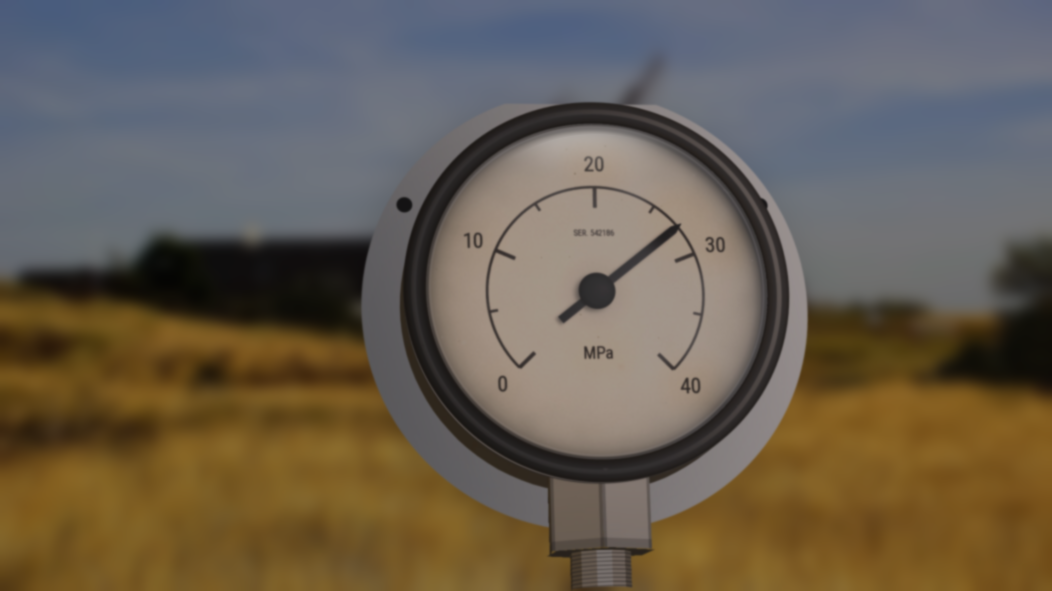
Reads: 27.5,MPa
